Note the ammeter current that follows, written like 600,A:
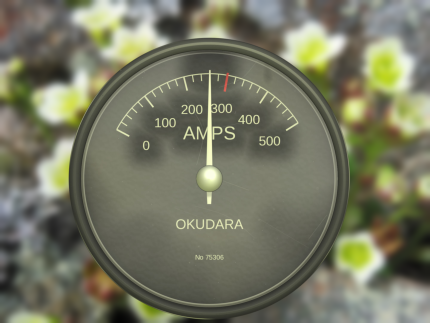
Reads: 260,A
